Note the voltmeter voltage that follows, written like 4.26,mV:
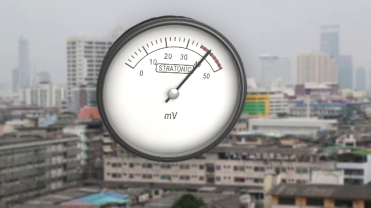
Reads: 40,mV
